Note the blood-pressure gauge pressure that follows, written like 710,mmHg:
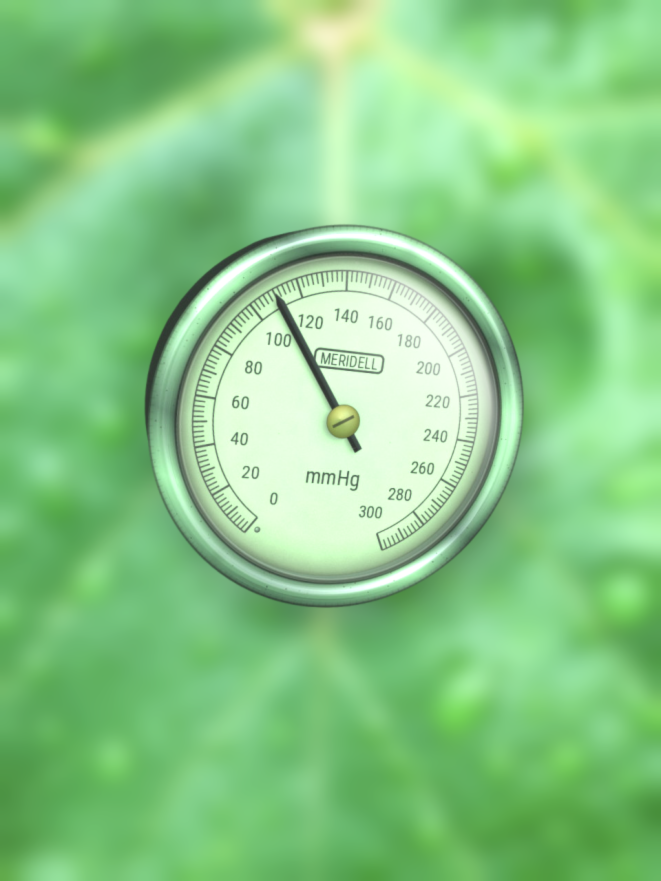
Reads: 110,mmHg
